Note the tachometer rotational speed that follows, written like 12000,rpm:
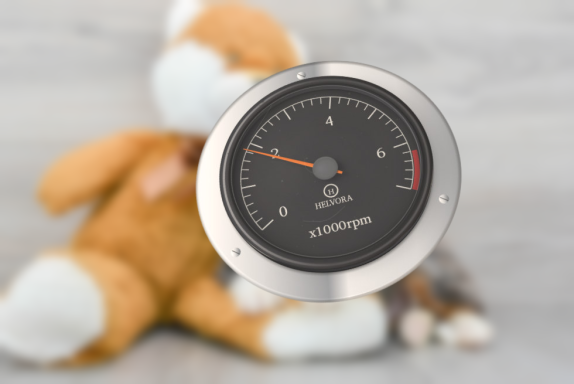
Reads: 1800,rpm
